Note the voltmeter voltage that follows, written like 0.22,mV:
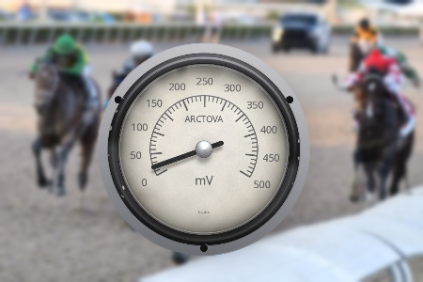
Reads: 20,mV
